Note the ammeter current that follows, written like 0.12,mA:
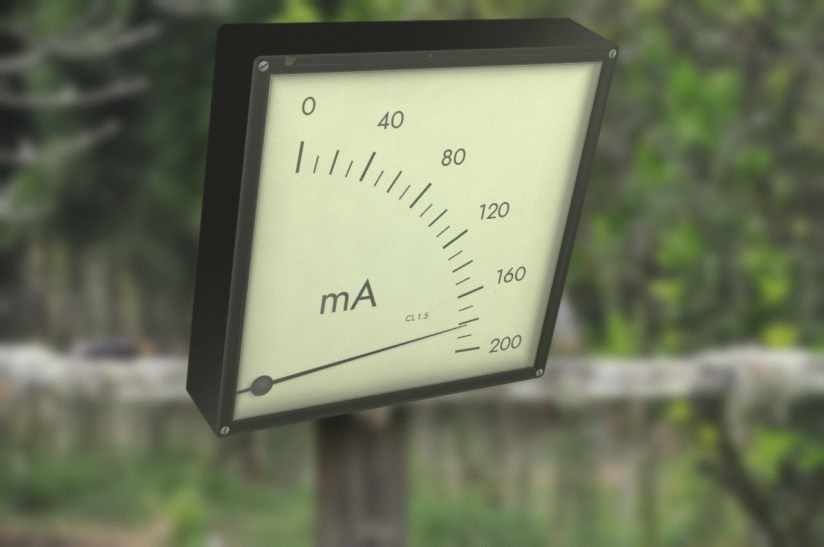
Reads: 180,mA
